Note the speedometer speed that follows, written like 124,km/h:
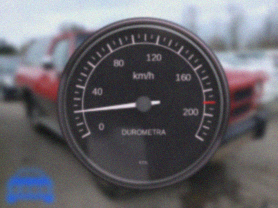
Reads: 20,km/h
